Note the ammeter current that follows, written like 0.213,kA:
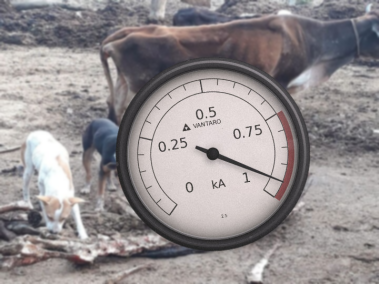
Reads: 0.95,kA
